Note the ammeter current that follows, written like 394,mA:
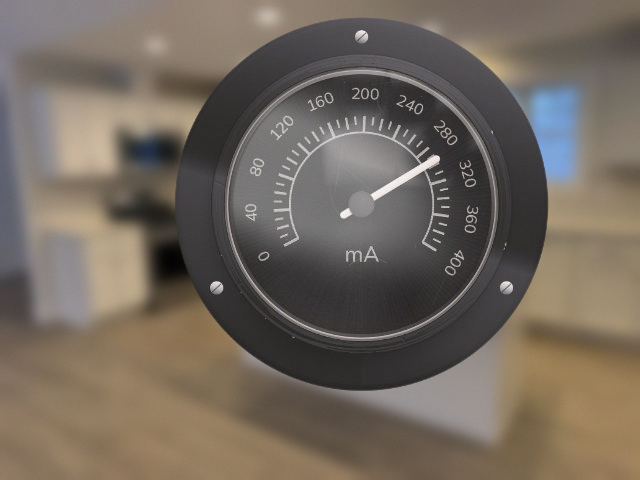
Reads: 295,mA
